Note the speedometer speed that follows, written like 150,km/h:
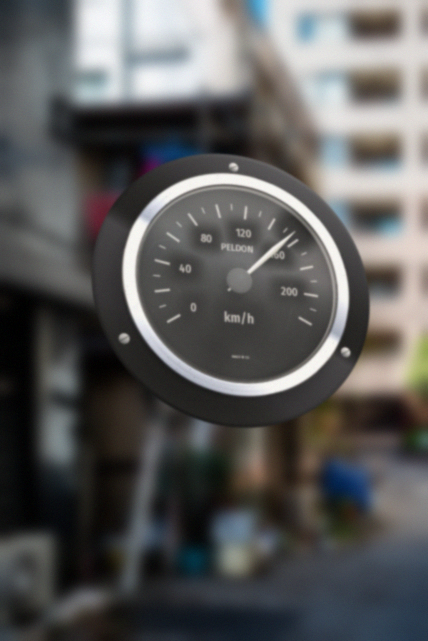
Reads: 155,km/h
